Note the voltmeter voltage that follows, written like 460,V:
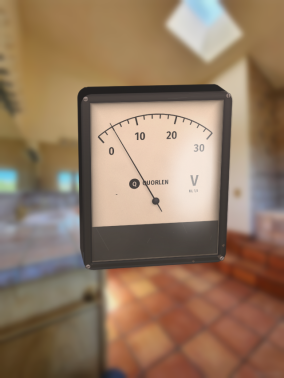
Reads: 4,V
